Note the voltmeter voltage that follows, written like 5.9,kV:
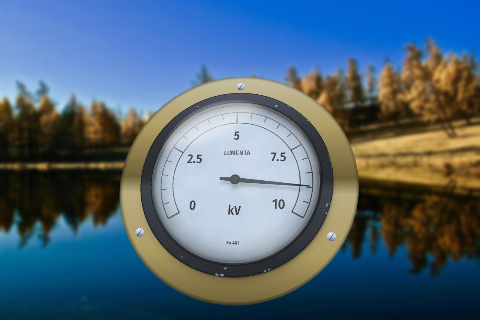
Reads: 9,kV
